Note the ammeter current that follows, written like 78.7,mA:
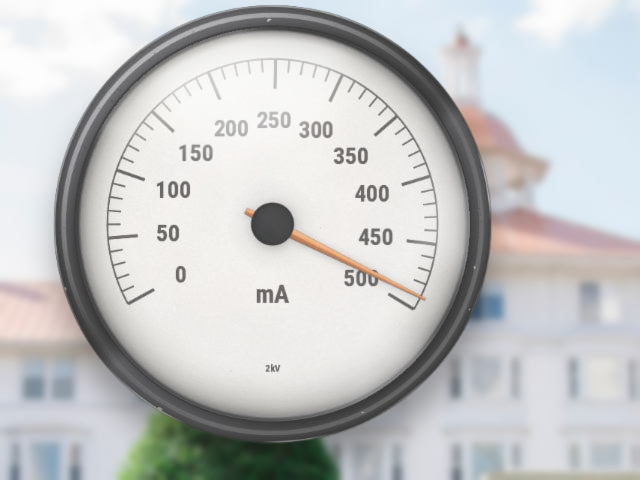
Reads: 490,mA
